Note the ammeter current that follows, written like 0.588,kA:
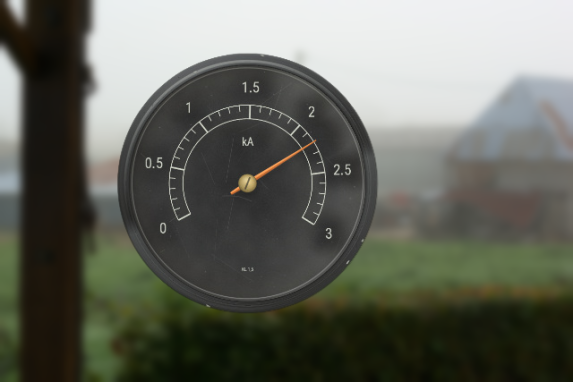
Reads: 2.2,kA
